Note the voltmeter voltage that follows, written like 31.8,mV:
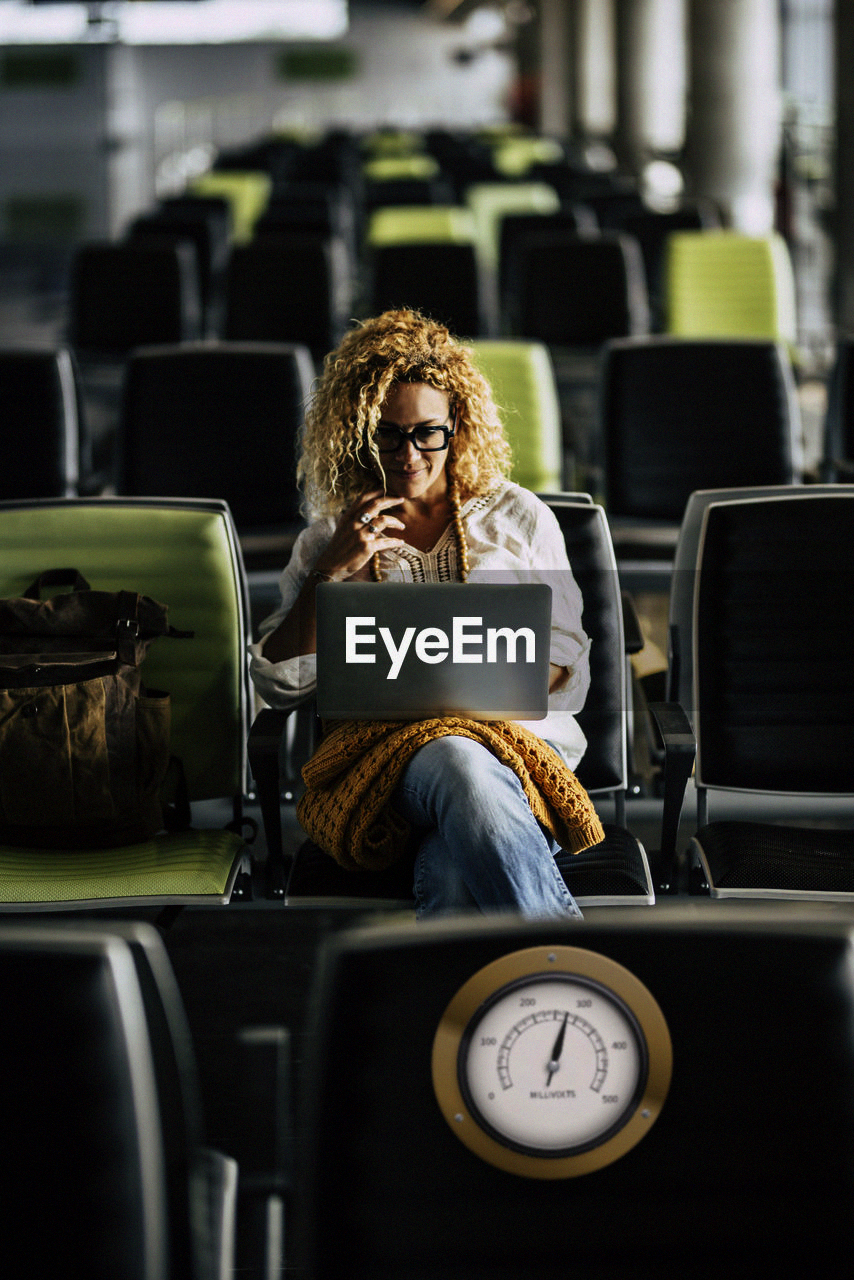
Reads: 275,mV
